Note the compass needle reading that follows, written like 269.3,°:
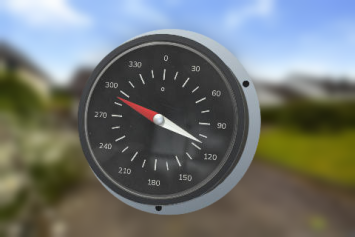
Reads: 292.5,°
